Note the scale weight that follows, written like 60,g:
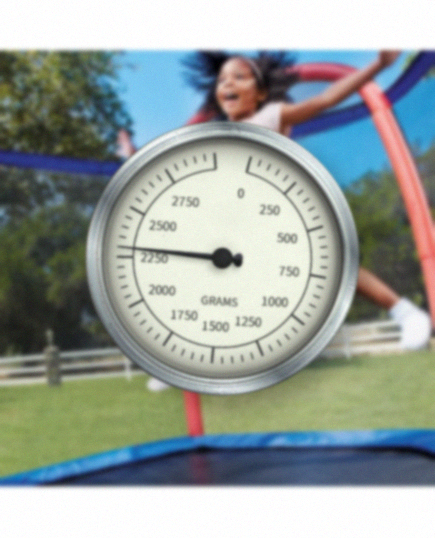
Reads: 2300,g
